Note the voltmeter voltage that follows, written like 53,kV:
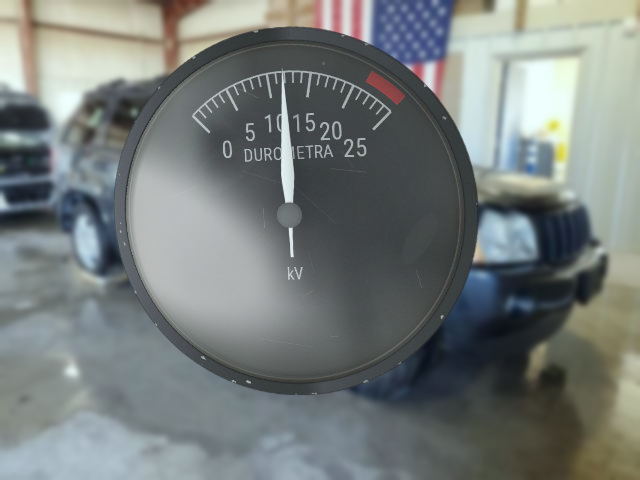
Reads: 12,kV
